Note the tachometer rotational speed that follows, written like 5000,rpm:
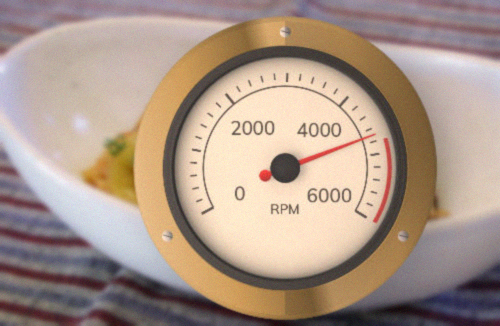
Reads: 4700,rpm
